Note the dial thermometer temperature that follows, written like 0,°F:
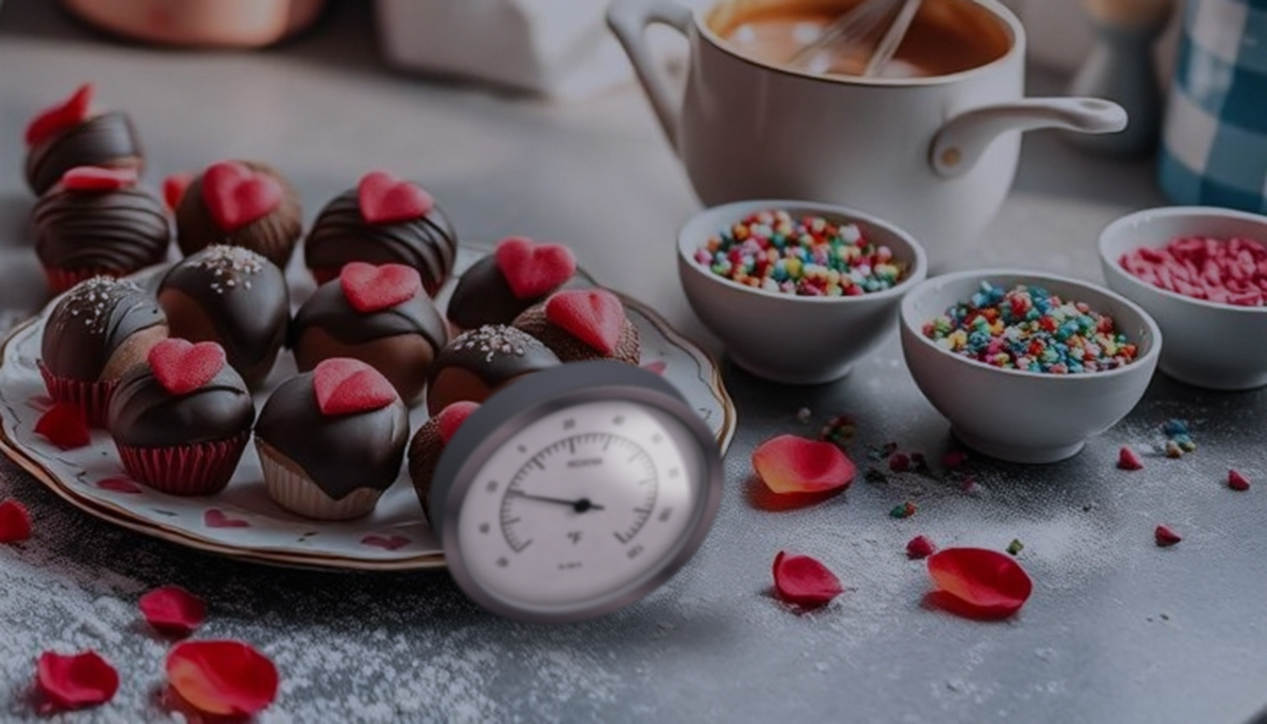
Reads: -20,°F
